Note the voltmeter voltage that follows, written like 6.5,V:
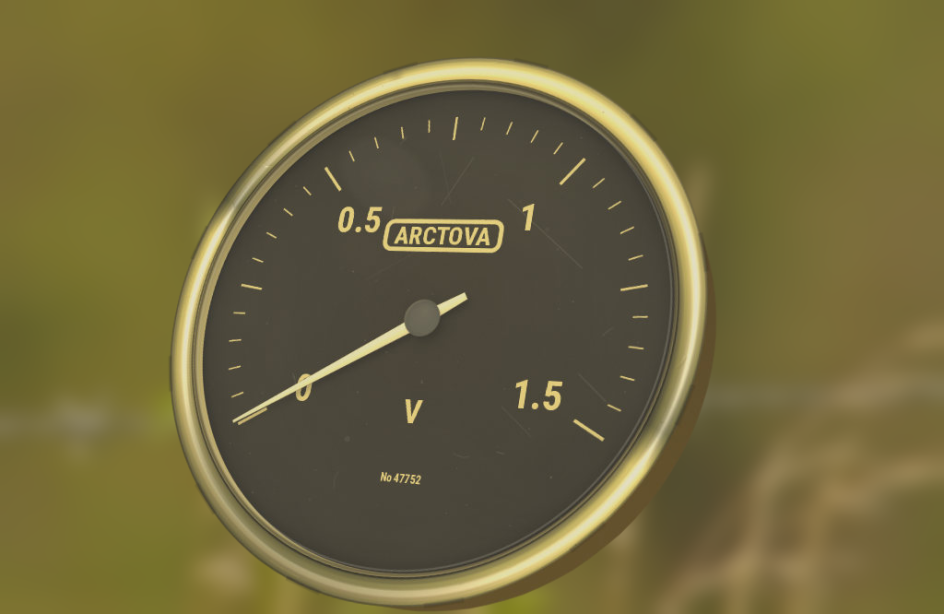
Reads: 0,V
